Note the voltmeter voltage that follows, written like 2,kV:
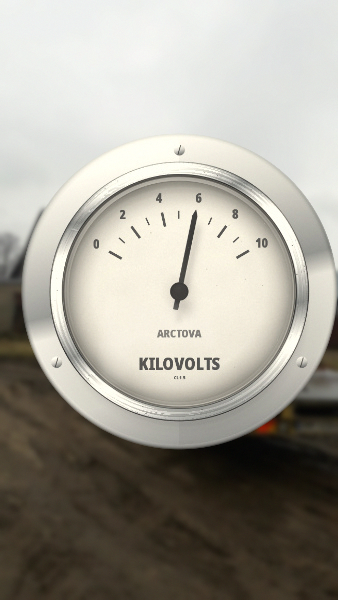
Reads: 6,kV
